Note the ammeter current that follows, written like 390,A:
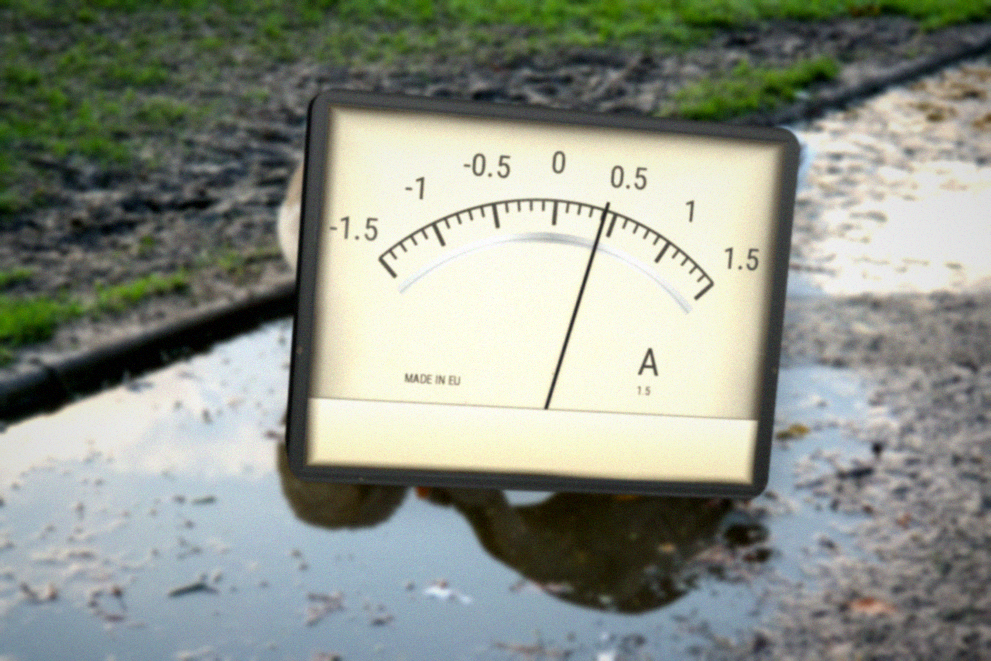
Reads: 0.4,A
